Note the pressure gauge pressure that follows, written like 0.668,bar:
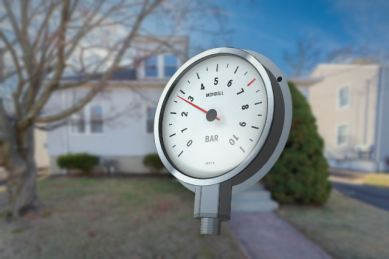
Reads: 2.75,bar
